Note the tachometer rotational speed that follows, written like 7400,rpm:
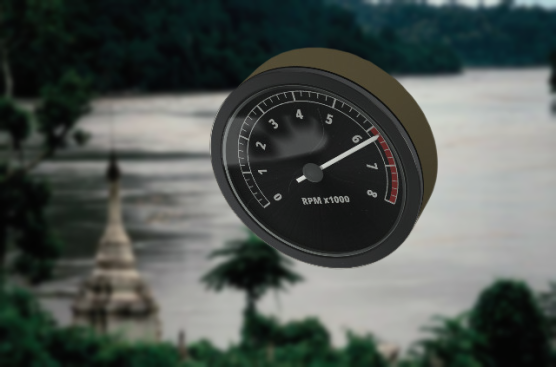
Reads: 6200,rpm
